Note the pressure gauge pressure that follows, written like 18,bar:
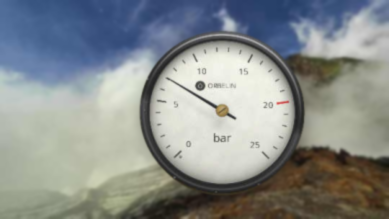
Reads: 7,bar
